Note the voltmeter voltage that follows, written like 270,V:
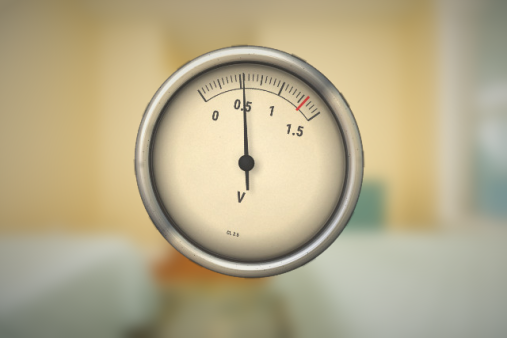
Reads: 0.55,V
